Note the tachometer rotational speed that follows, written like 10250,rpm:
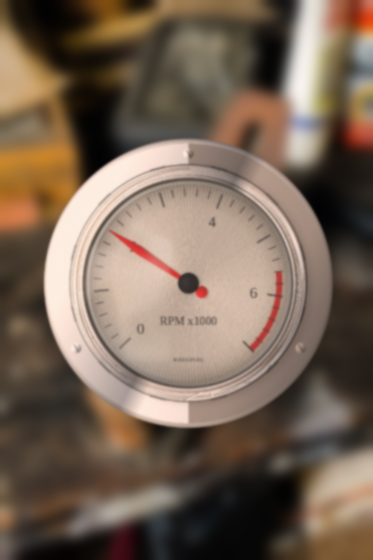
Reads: 2000,rpm
